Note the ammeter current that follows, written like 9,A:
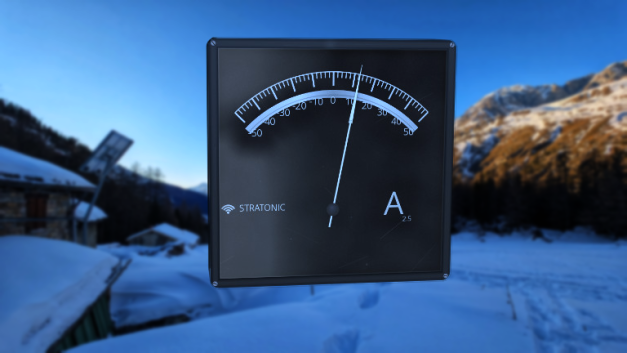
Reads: 12,A
